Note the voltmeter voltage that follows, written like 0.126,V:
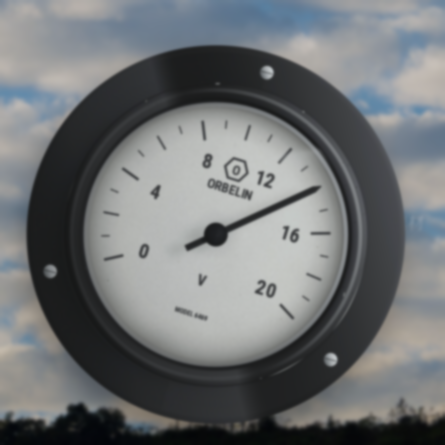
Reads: 14,V
